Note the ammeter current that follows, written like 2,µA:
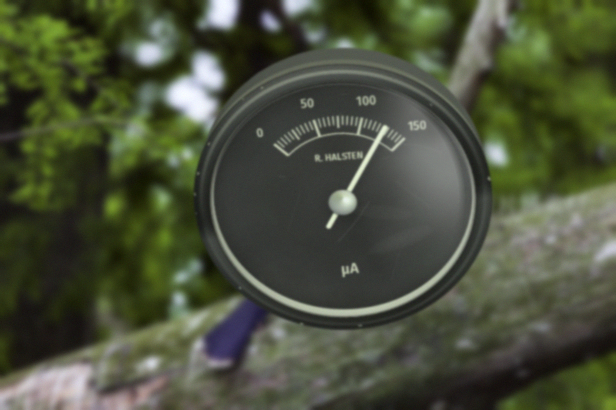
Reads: 125,µA
